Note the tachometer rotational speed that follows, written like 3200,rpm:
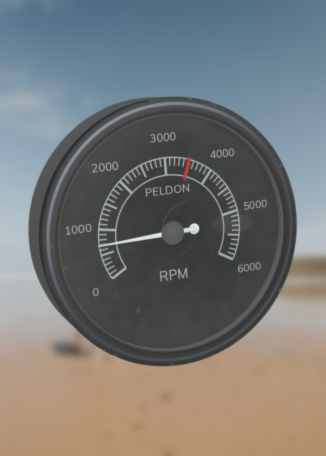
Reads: 700,rpm
